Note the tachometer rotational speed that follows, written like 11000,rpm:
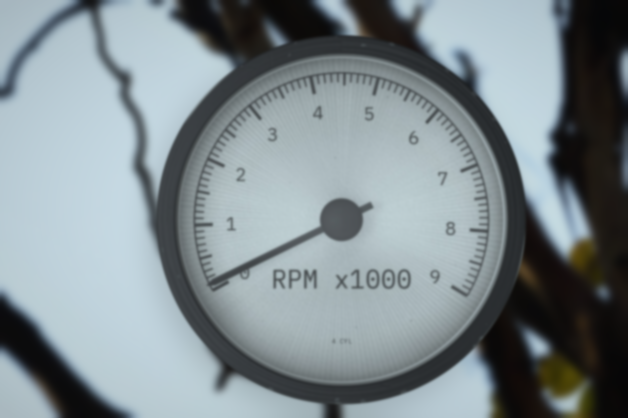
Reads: 100,rpm
